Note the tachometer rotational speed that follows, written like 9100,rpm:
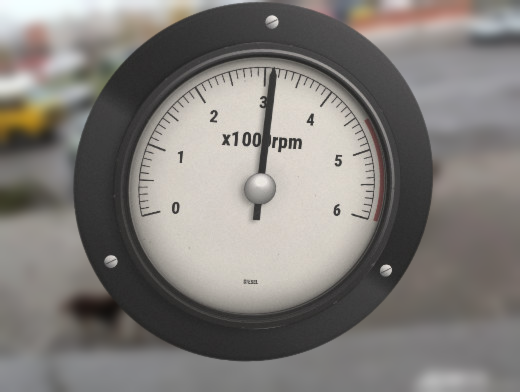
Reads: 3100,rpm
